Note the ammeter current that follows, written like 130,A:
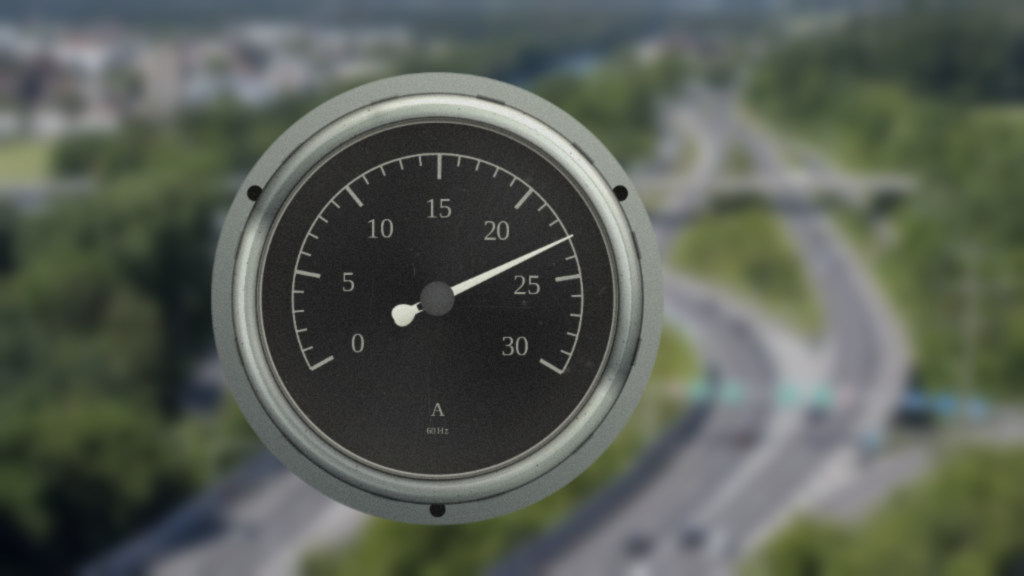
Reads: 23,A
